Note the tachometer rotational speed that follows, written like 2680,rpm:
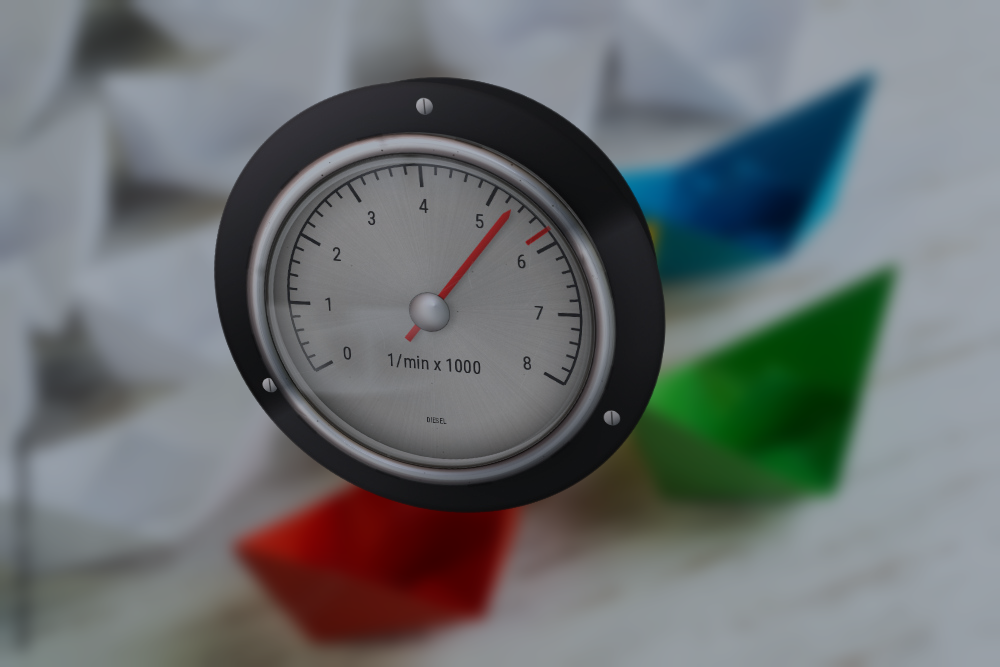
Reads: 5300,rpm
